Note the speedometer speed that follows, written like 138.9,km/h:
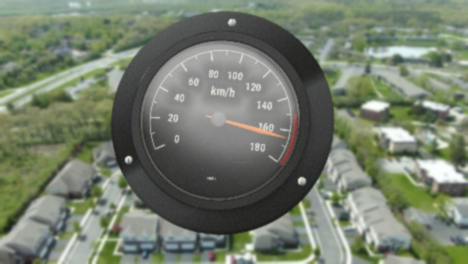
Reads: 165,km/h
